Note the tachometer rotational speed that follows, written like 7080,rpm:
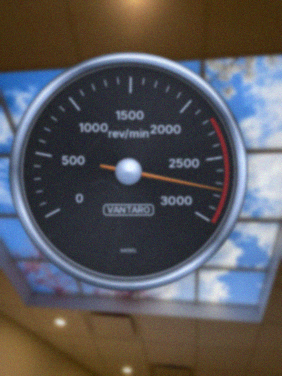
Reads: 2750,rpm
